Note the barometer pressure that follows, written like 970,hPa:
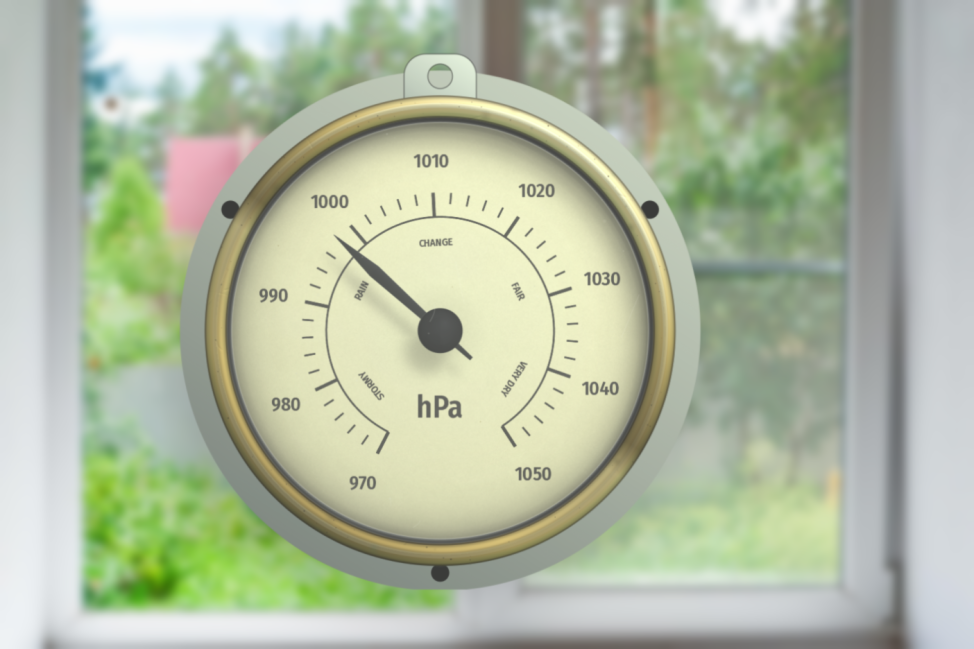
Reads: 998,hPa
